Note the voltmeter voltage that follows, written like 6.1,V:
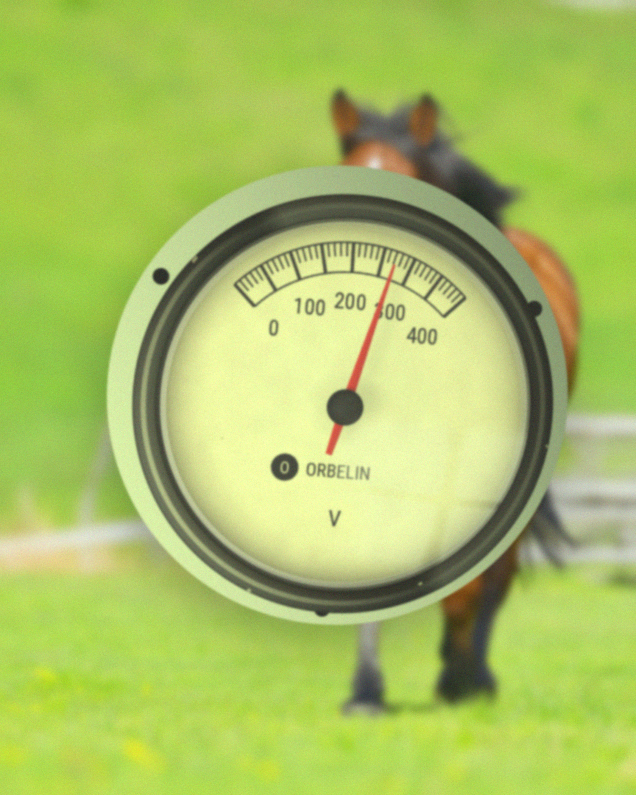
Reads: 270,V
